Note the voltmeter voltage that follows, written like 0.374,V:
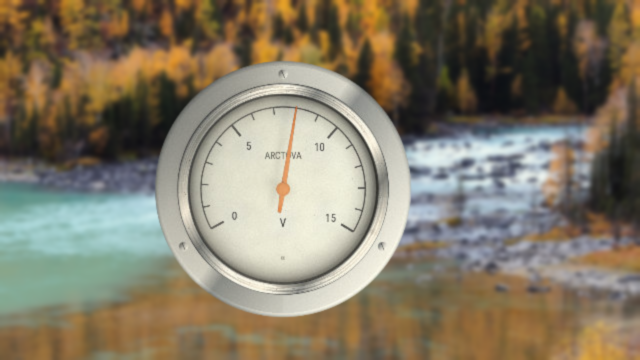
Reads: 8,V
